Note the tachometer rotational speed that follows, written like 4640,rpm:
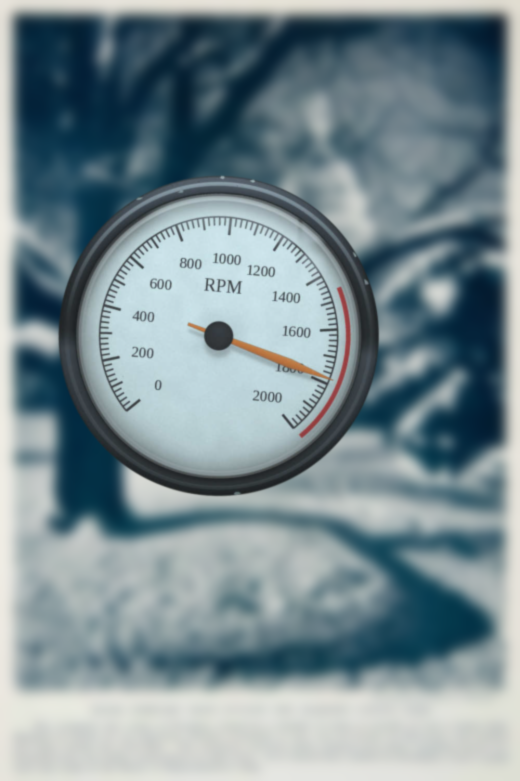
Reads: 1780,rpm
